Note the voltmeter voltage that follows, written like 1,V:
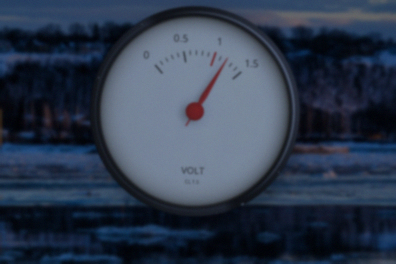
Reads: 1.2,V
